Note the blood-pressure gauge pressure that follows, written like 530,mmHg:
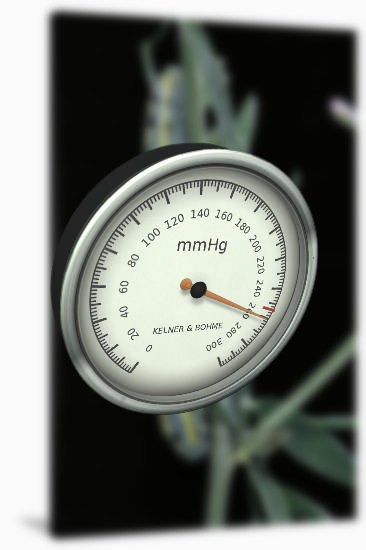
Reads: 260,mmHg
